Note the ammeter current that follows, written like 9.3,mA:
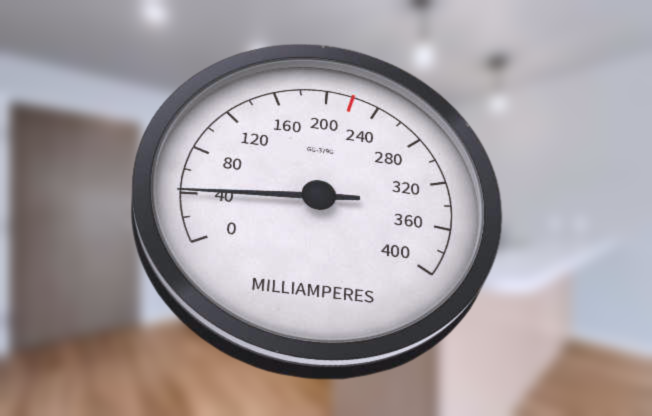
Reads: 40,mA
